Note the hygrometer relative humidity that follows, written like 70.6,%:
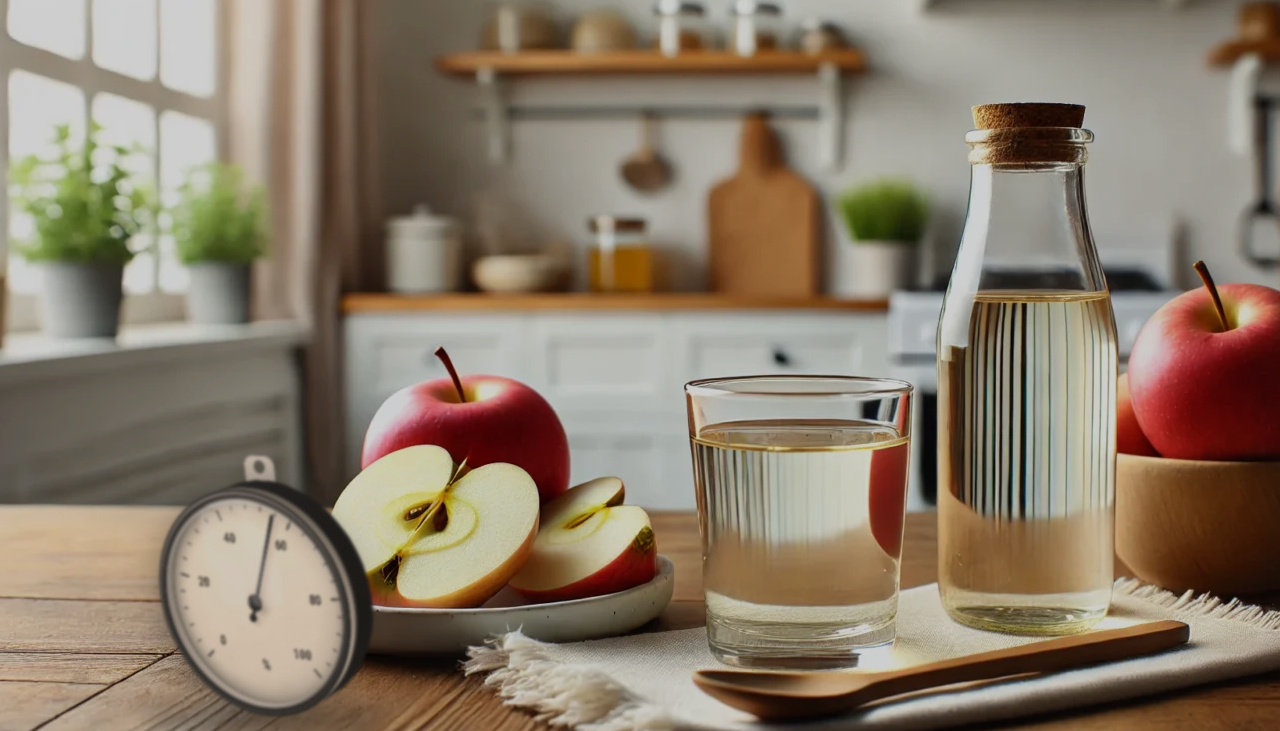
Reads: 56,%
